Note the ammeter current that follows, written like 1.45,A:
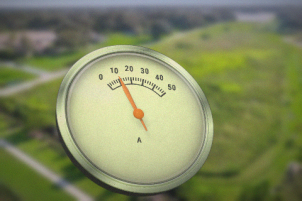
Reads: 10,A
